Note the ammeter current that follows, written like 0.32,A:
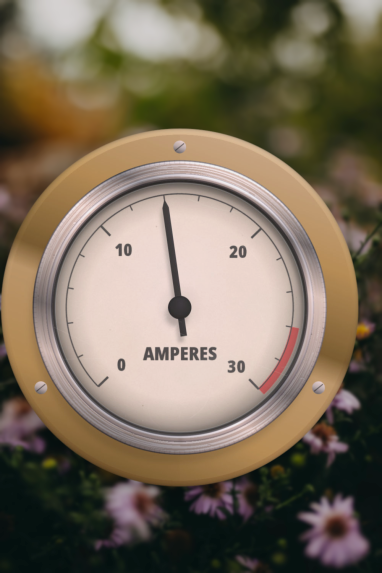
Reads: 14,A
